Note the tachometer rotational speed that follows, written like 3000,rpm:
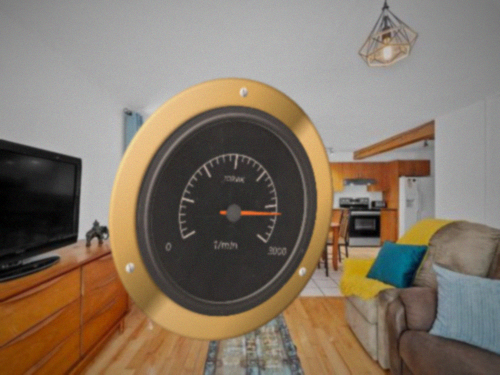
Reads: 2600,rpm
